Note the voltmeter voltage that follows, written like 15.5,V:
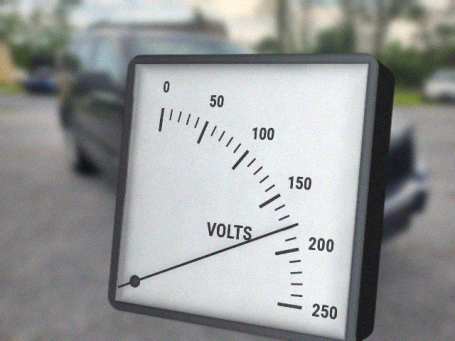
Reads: 180,V
